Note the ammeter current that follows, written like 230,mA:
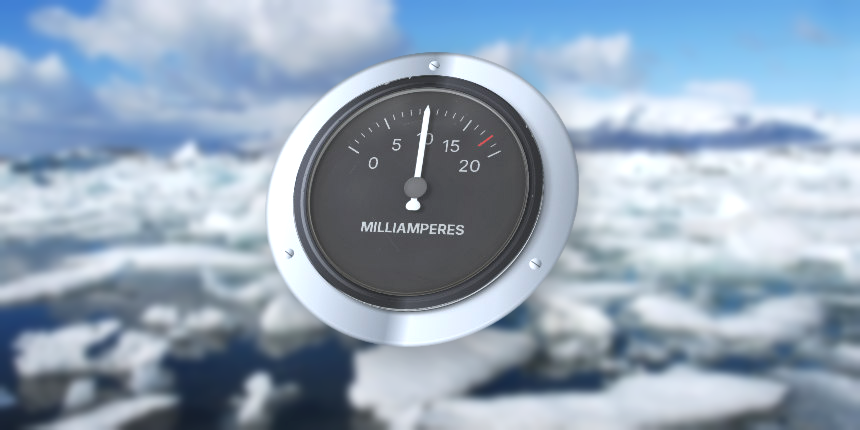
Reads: 10,mA
